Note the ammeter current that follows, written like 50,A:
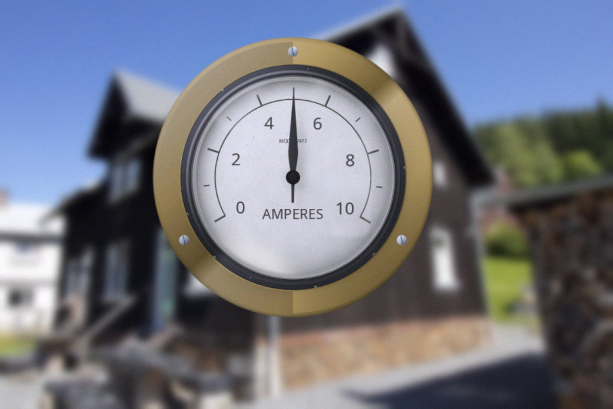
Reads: 5,A
